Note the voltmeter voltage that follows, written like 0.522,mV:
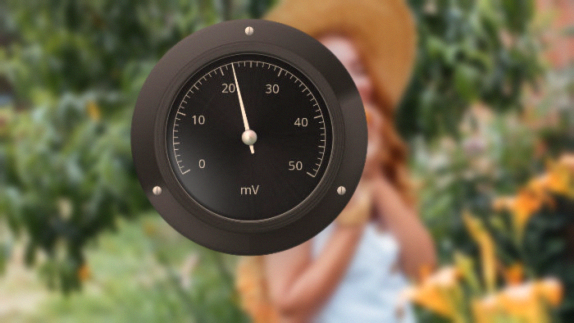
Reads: 22,mV
